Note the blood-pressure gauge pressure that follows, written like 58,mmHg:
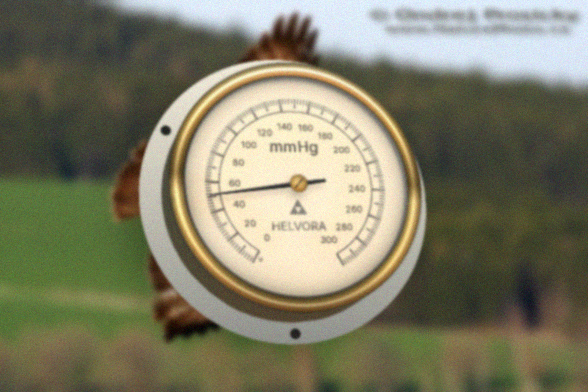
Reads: 50,mmHg
